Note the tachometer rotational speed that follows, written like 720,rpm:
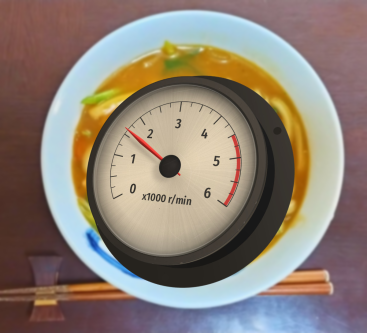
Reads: 1625,rpm
